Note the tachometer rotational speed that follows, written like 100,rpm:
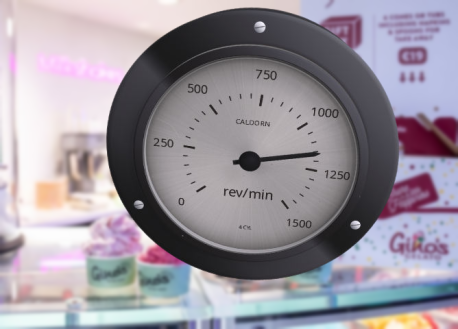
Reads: 1150,rpm
